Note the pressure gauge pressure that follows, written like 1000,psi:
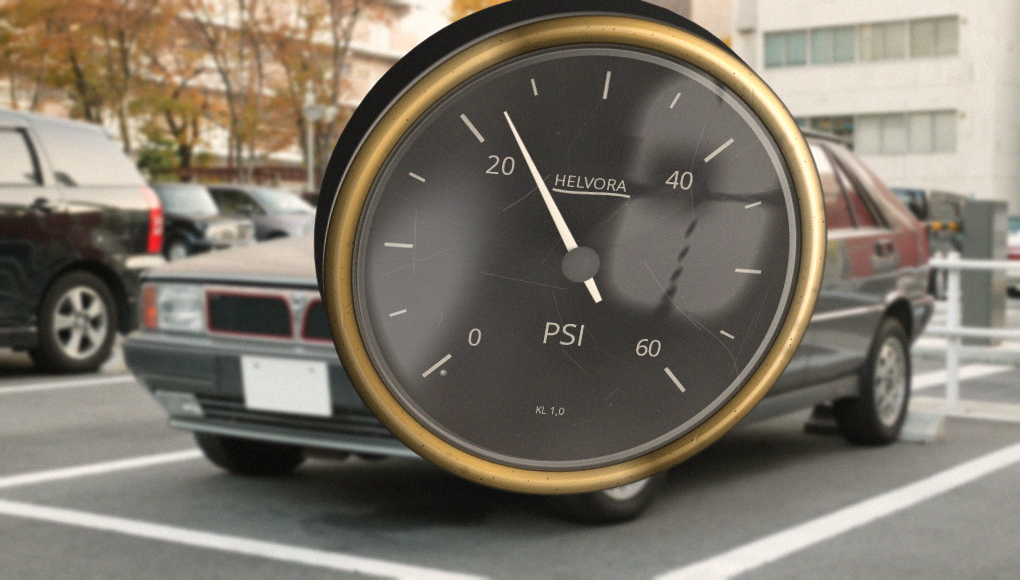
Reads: 22.5,psi
